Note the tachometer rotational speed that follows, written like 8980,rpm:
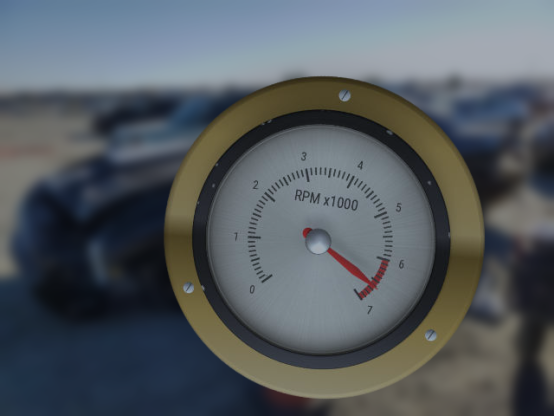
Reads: 6600,rpm
